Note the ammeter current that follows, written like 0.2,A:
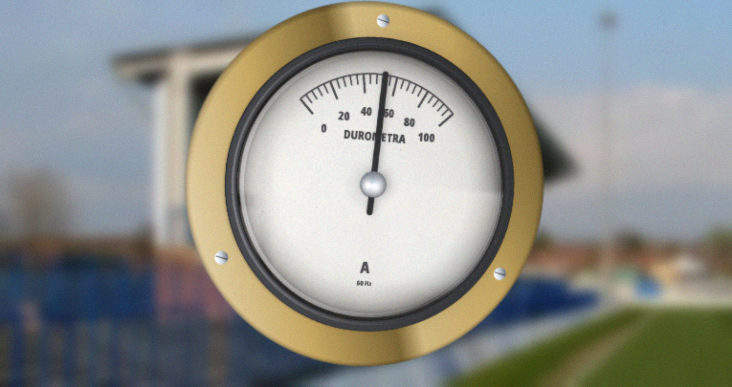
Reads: 52,A
